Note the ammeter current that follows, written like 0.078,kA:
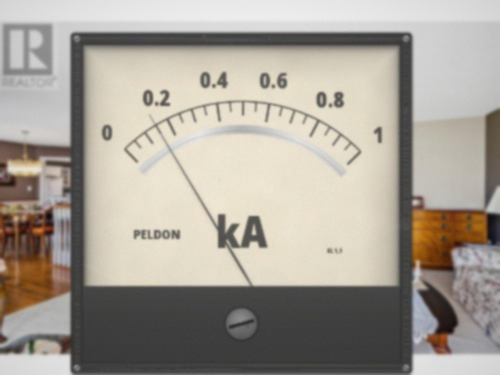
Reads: 0.15,kA
